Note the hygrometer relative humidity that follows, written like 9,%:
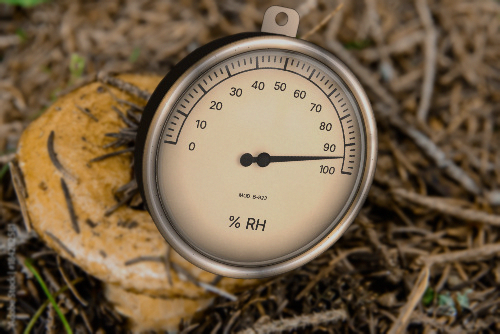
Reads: 94,%
